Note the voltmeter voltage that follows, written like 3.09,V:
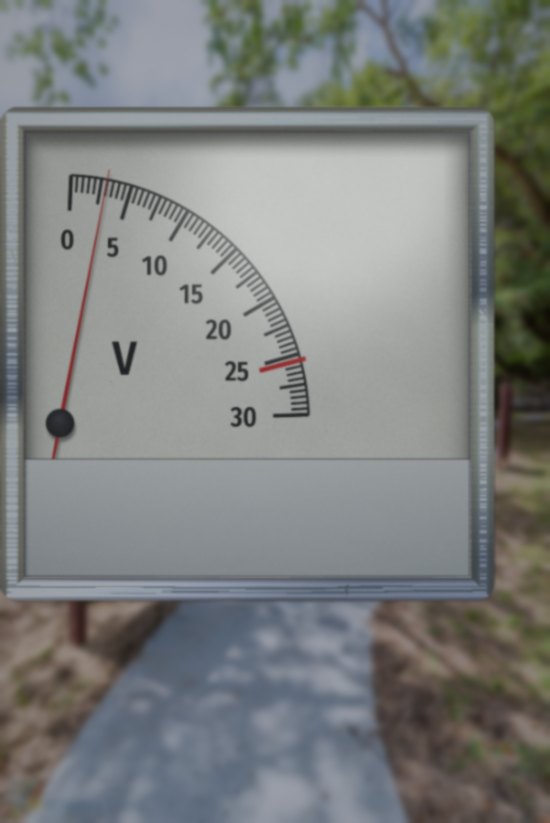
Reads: 3,V
